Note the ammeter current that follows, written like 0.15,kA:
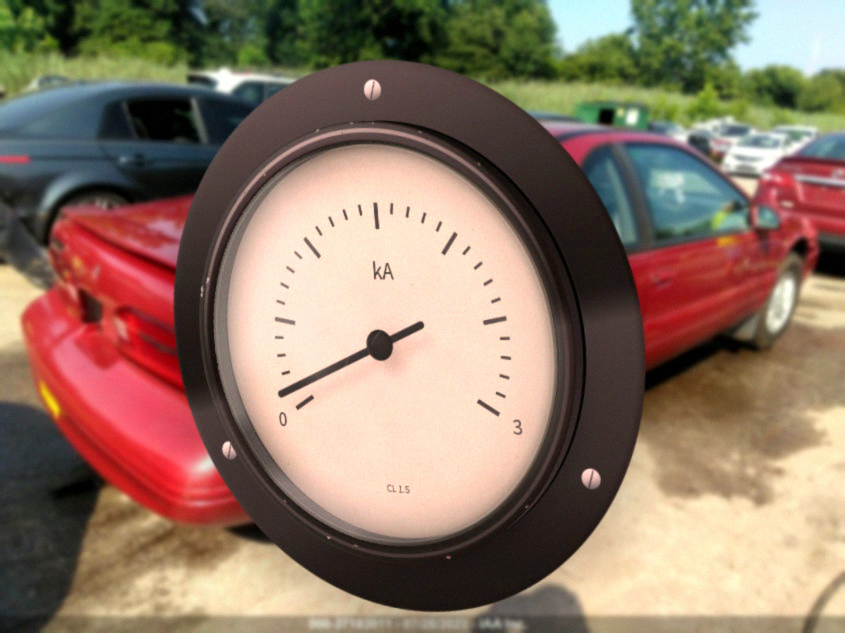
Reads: 0.1,kA
